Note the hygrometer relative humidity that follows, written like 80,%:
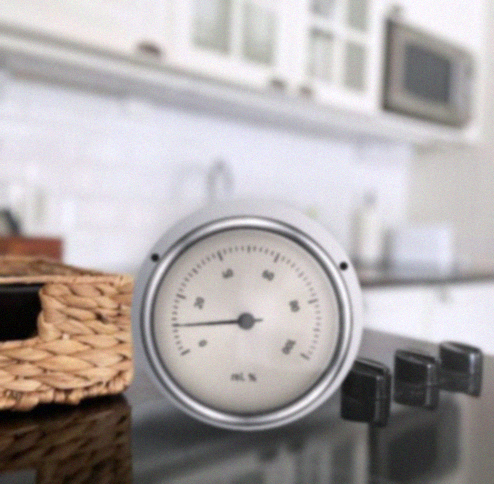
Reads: 10,%
